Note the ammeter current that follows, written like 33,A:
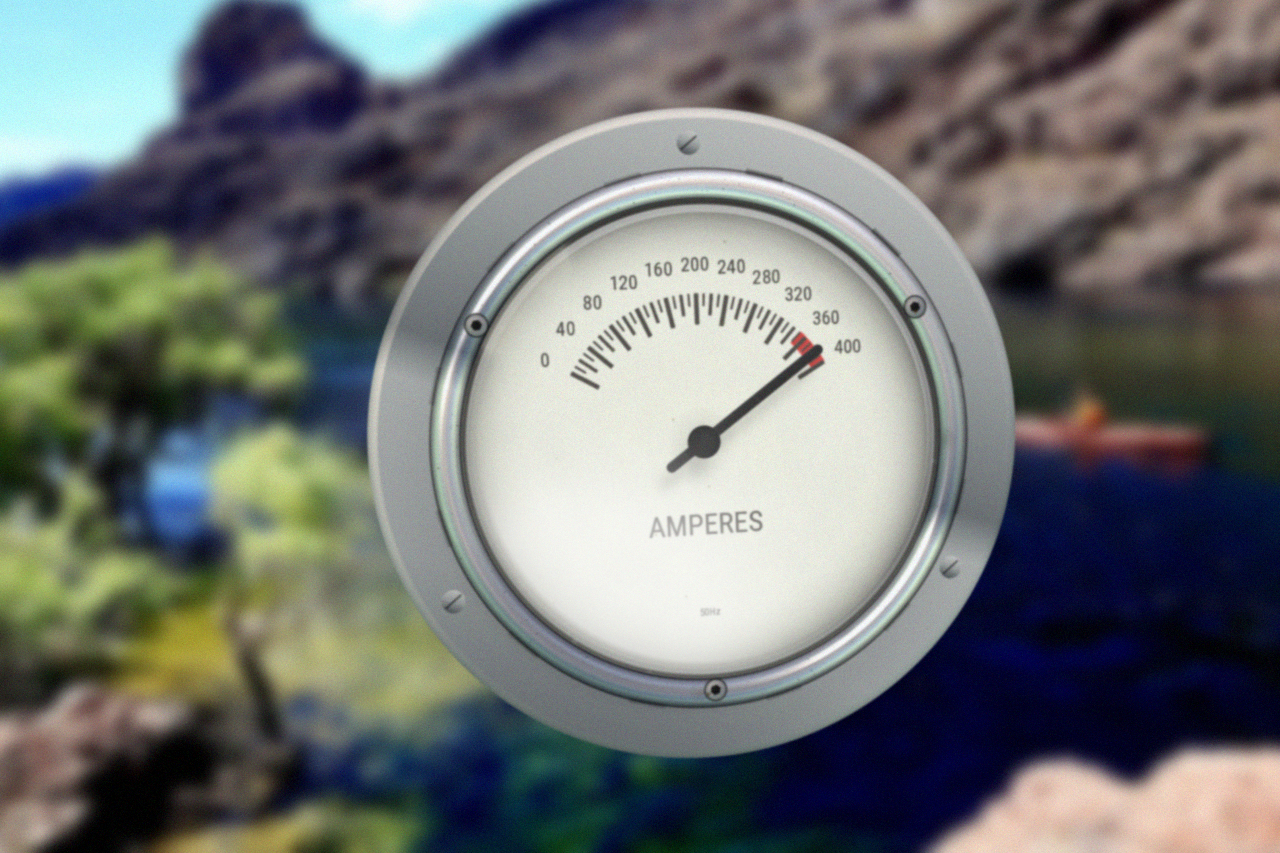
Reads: 380,A
